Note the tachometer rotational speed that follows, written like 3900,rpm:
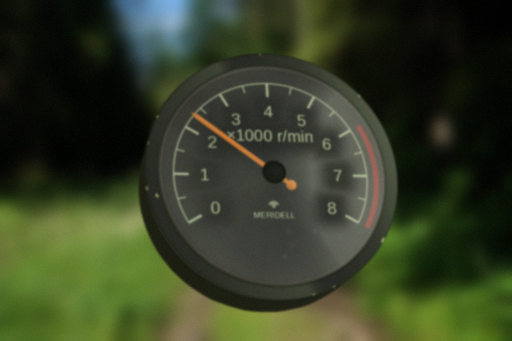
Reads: 2250,rpm
